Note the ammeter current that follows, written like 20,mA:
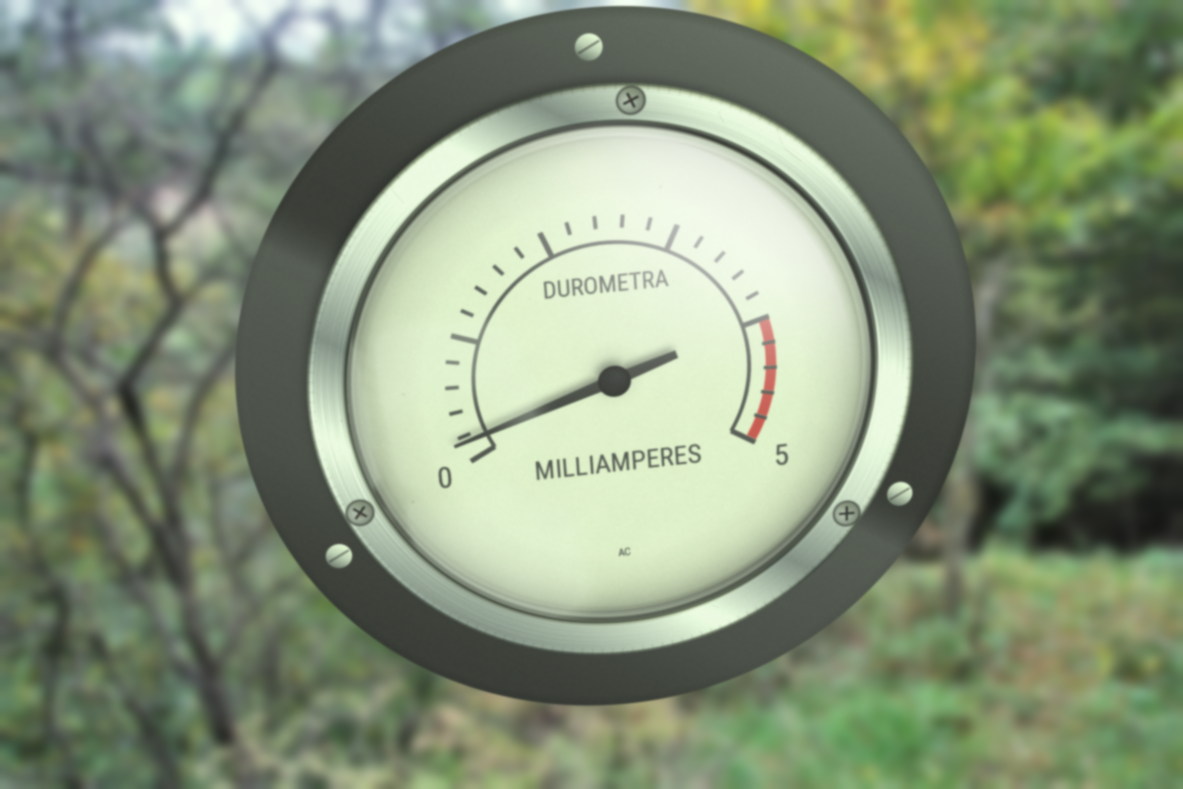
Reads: 0.2,mA
